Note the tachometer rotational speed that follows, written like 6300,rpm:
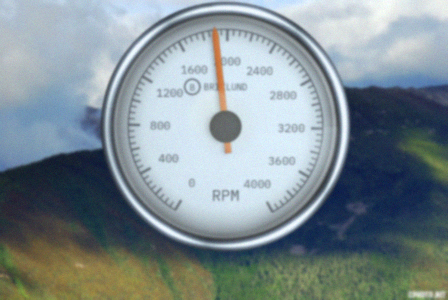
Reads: 1900,rpm
